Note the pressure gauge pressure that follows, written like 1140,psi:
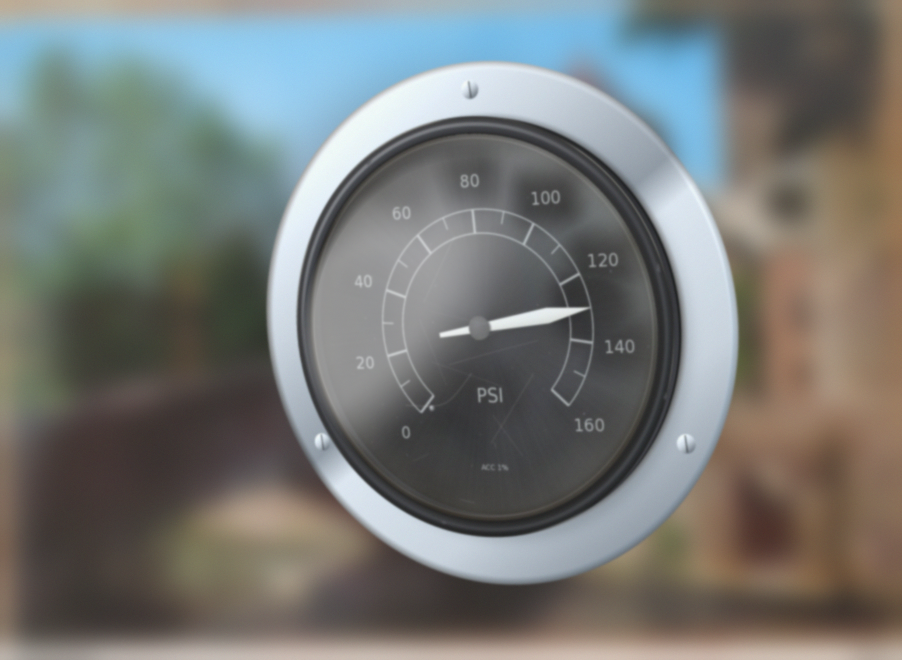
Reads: 130,psi
